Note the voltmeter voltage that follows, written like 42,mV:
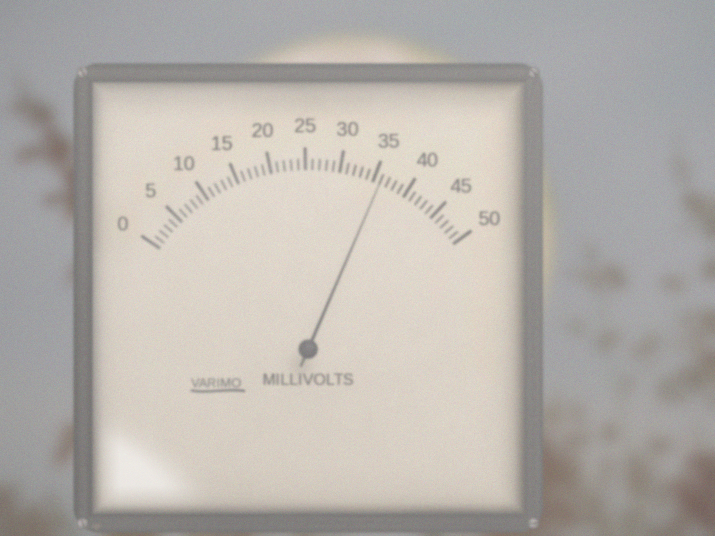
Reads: 36,mV
